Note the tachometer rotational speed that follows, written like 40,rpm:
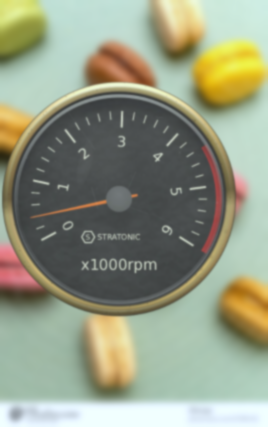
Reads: 400,rpm
